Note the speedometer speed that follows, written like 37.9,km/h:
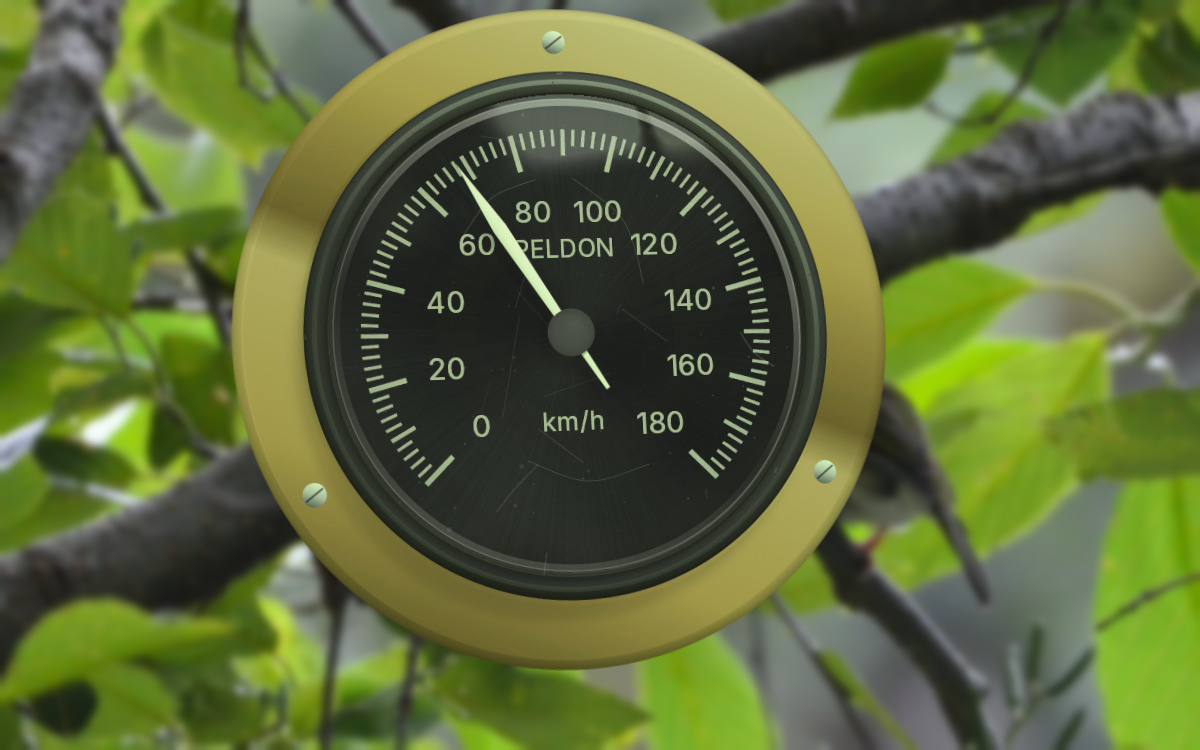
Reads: 68,km/h
